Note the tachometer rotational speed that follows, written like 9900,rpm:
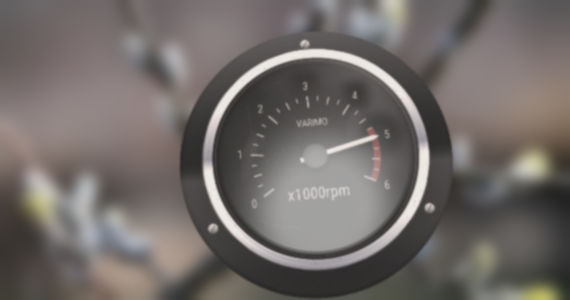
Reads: 5000,rpm
